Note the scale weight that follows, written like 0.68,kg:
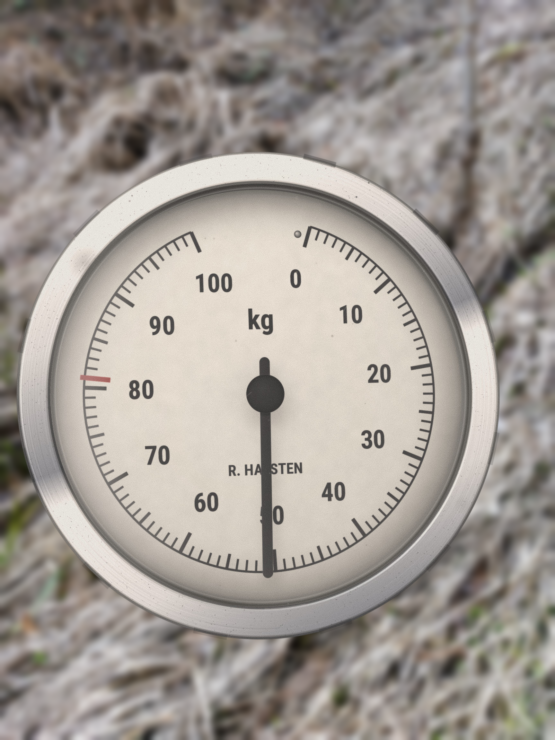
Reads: 51,kg
